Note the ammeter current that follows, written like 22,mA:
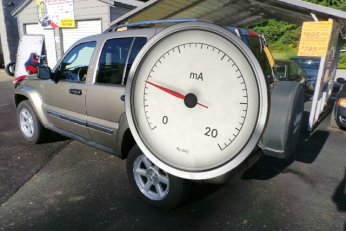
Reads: 4,mA
